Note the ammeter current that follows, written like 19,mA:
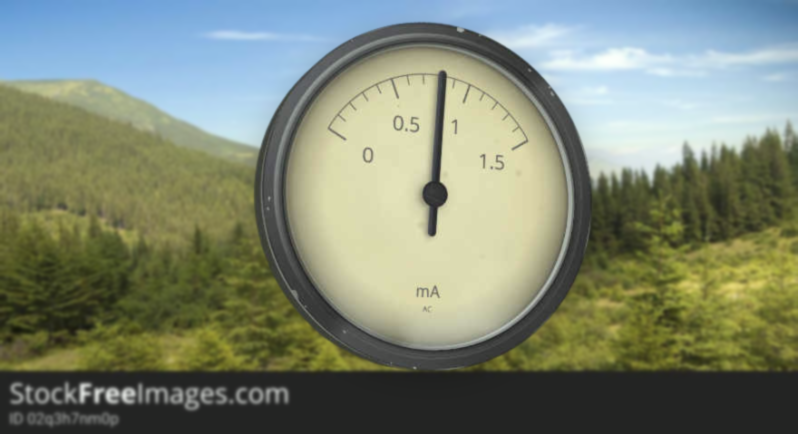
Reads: 0.8,mA
